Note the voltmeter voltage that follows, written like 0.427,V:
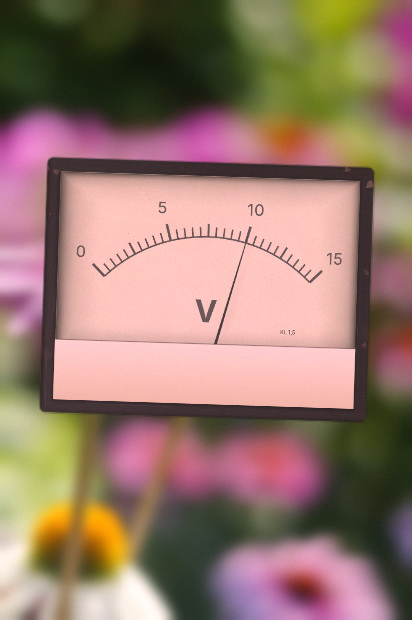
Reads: 10,V
